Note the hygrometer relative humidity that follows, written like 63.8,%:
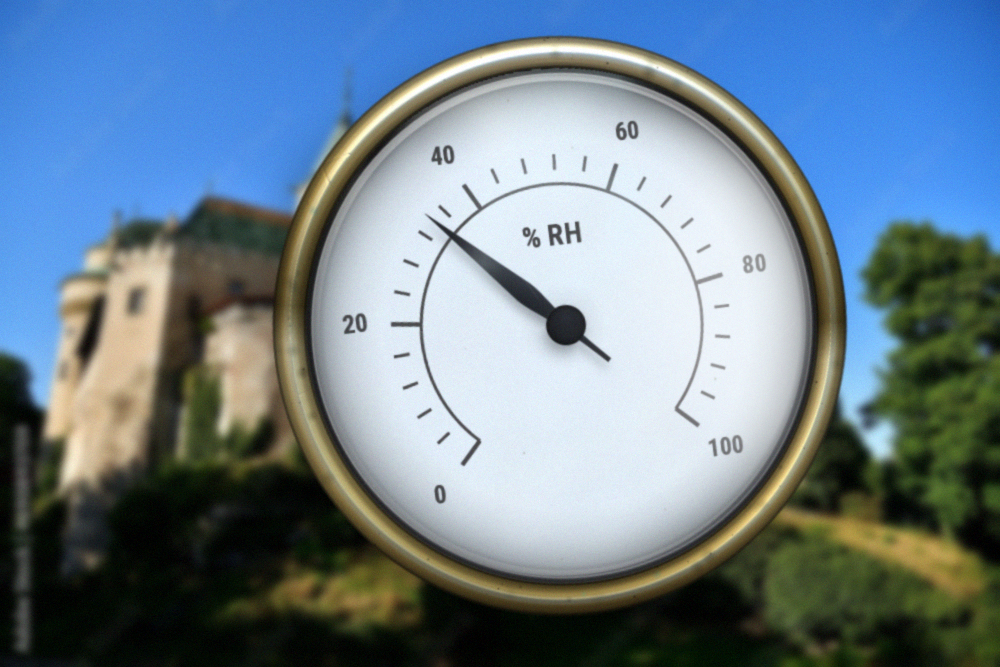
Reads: 34,%
